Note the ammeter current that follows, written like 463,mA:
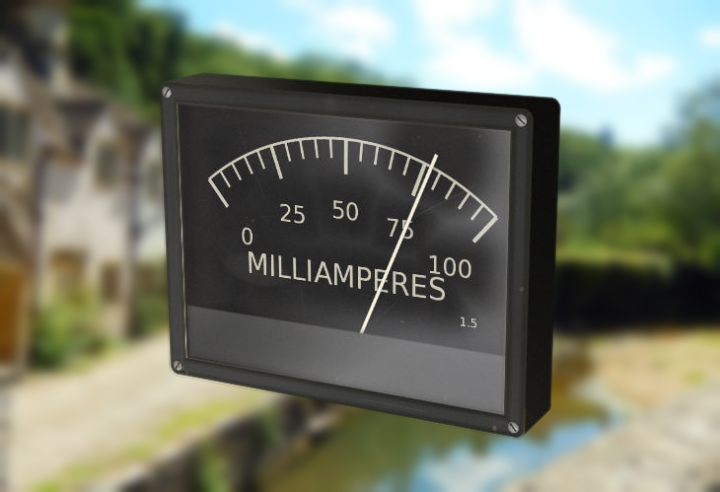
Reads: 77.5,mA
